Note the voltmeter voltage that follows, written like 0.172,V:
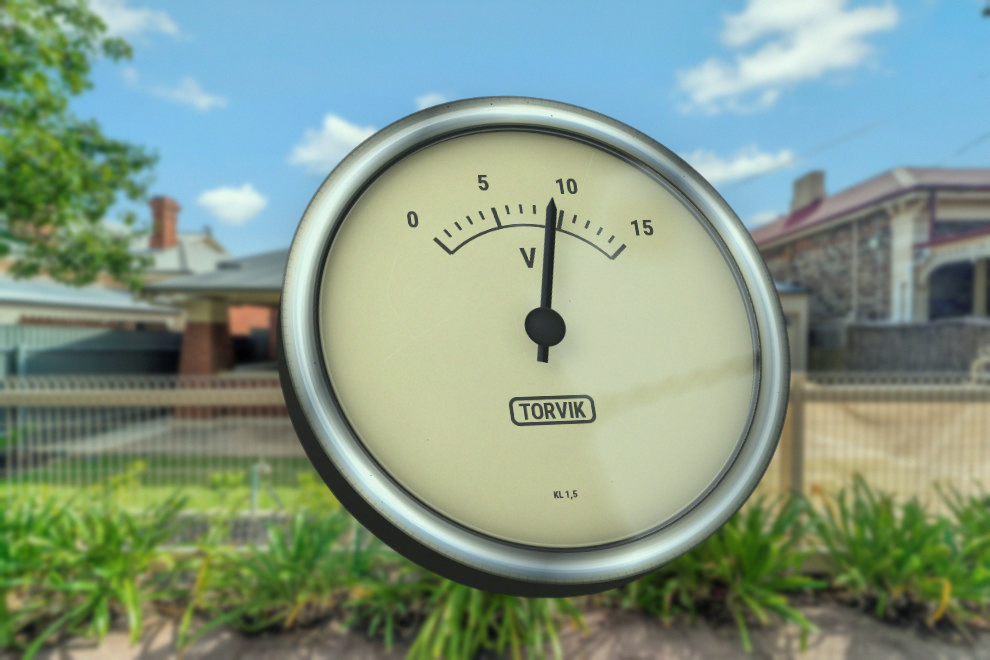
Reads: 9,V
